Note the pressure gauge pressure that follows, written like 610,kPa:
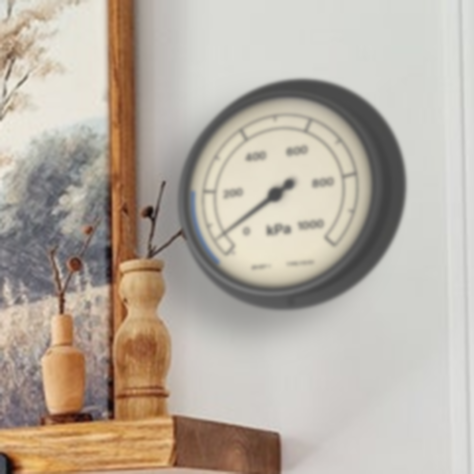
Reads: 50,kPa
